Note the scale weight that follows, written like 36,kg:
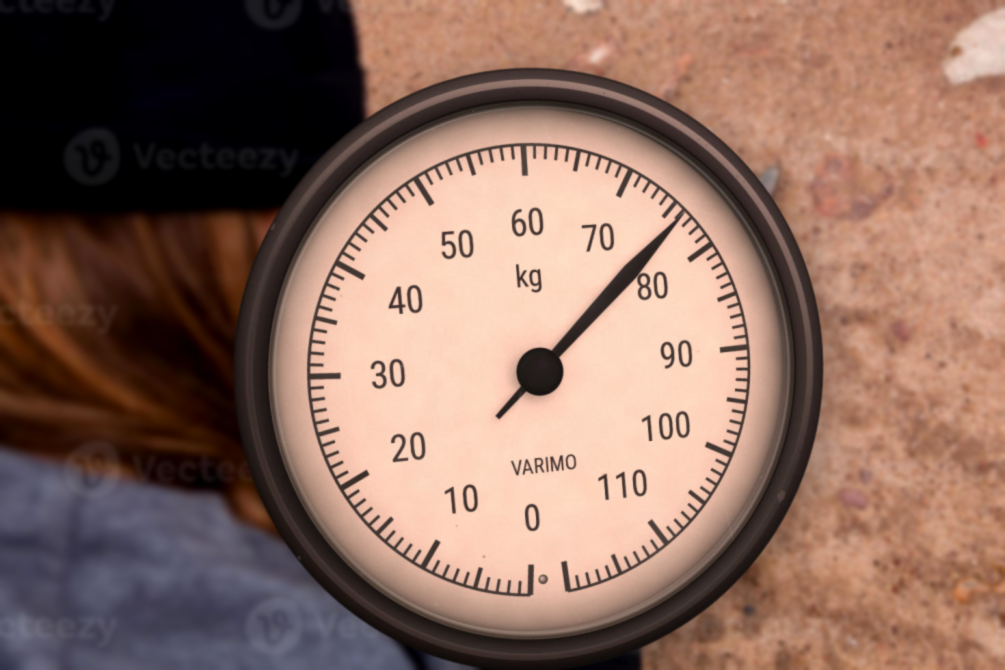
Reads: 76,kg
